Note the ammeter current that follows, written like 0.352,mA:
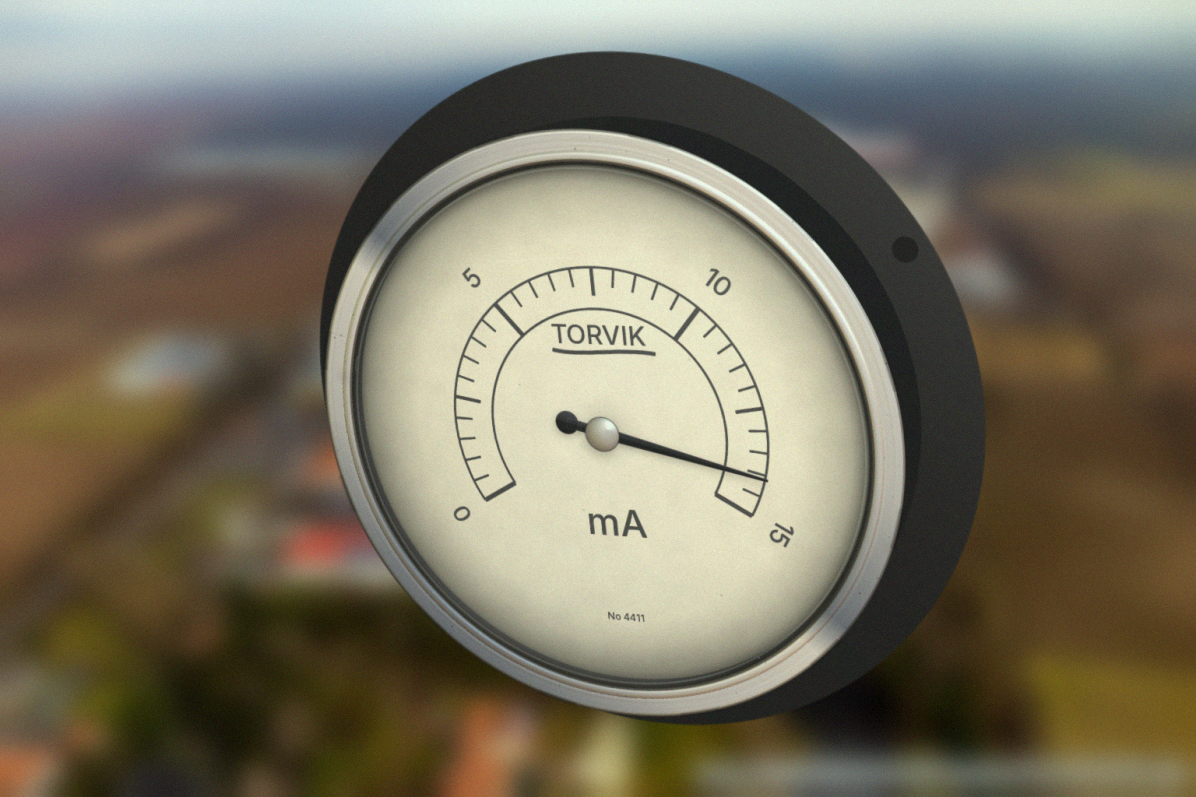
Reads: 14,mA
